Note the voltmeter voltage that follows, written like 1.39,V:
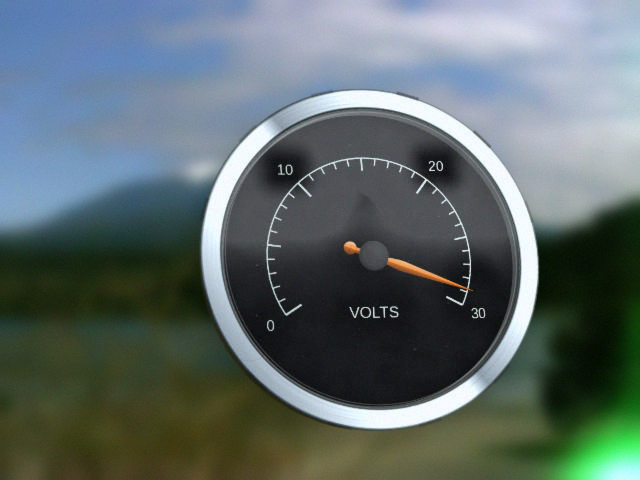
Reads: 29,V
